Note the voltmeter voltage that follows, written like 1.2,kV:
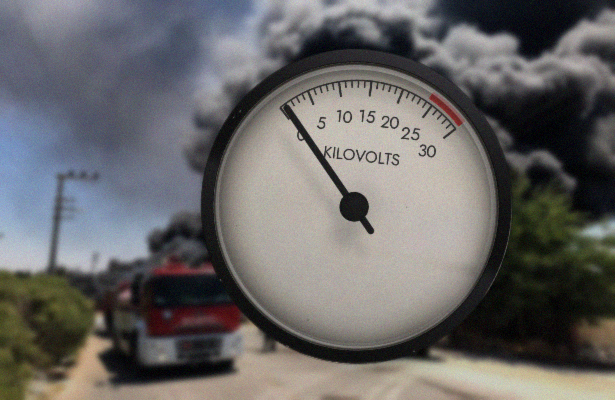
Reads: 1,kV
